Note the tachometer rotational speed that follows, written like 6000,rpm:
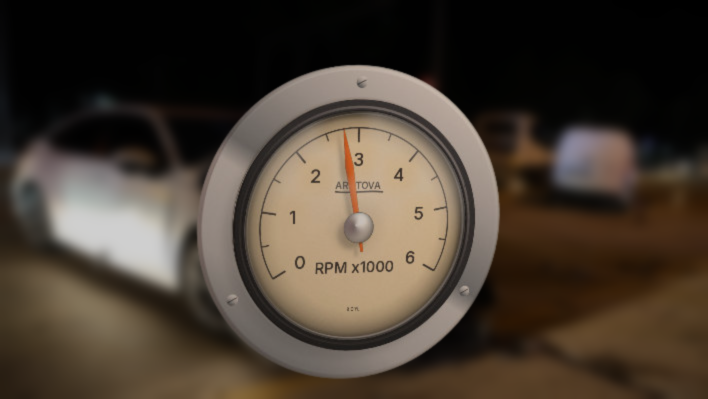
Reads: 2750,rpm
